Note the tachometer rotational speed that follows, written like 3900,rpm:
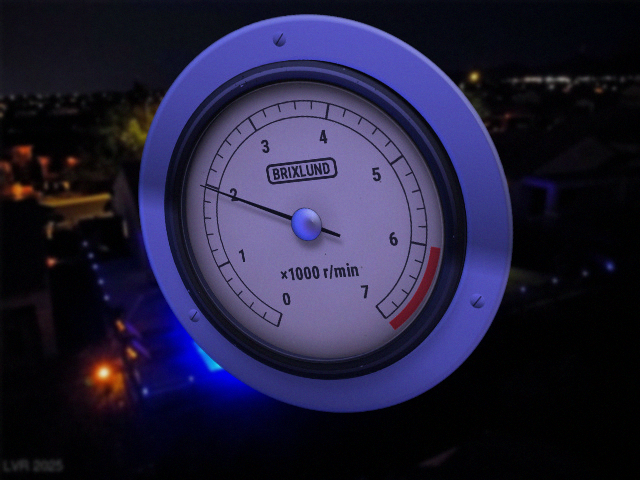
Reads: 2000,rpm
